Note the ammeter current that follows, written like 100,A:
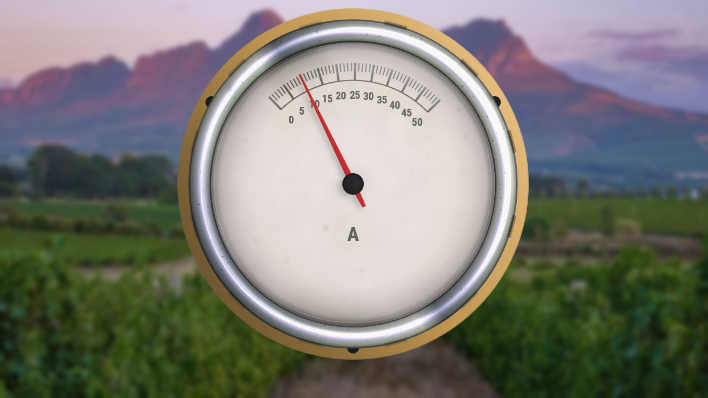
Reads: 10,A
